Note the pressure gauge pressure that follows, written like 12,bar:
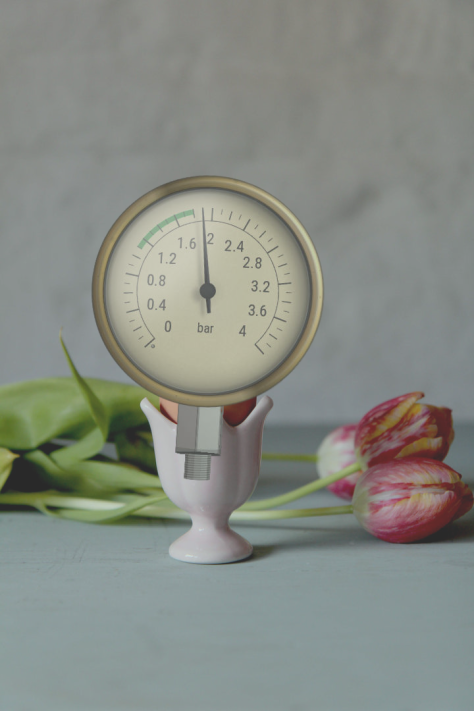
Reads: 1.9,bar
